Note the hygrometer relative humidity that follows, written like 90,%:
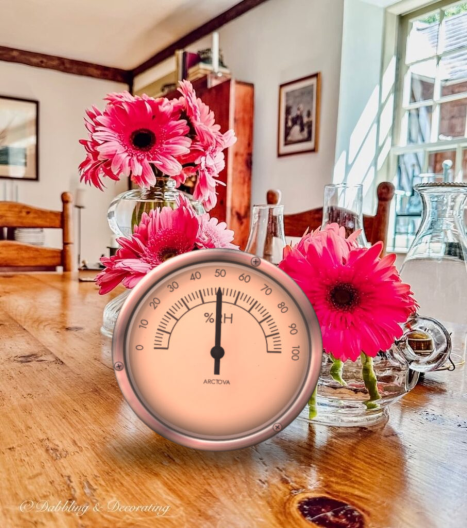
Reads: 50,%
